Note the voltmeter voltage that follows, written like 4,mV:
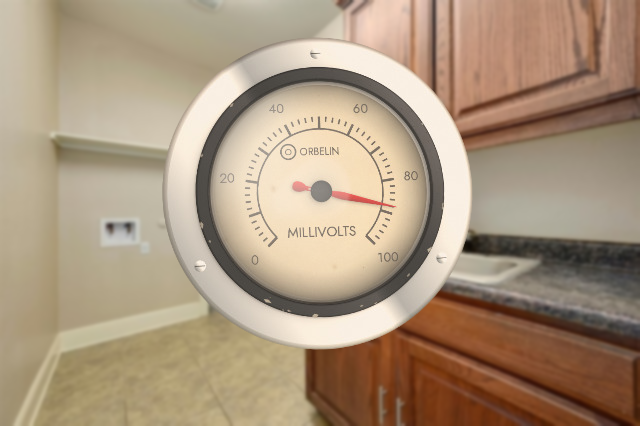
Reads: 88,mV
